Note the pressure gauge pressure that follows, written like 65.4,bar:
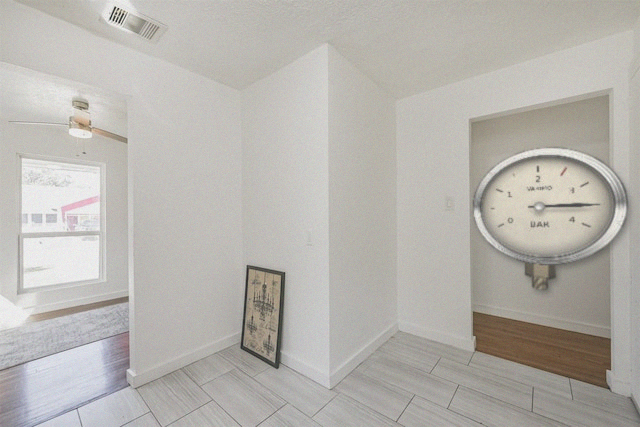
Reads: 3.5,bar
